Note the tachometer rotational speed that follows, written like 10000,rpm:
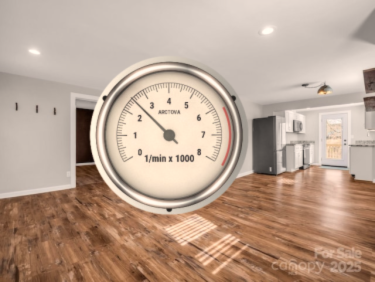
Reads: 2500,rpm
